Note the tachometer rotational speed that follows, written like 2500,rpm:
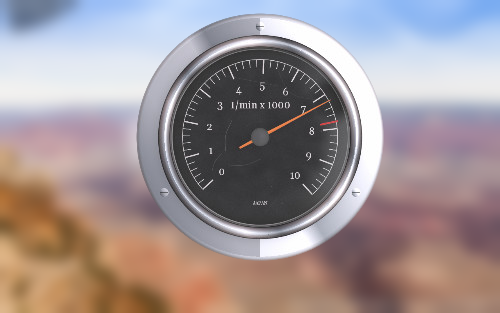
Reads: 7200,rpm
